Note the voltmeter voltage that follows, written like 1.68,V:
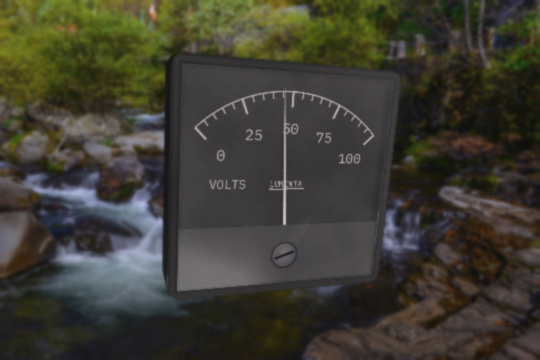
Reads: 45,V
